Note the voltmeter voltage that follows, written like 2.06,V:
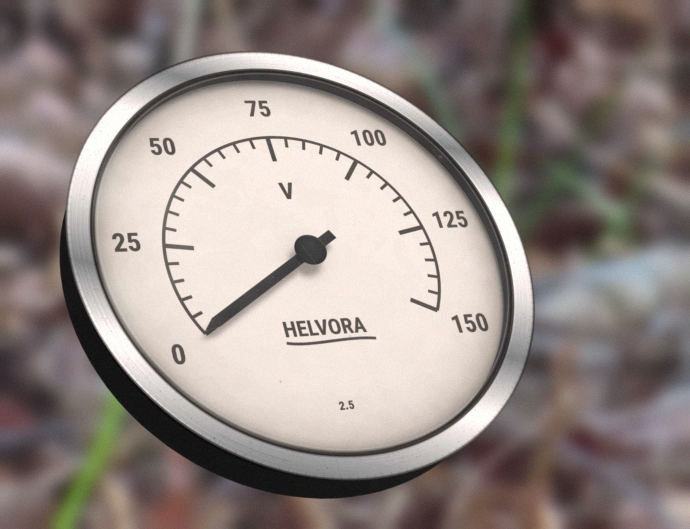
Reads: 0,V
